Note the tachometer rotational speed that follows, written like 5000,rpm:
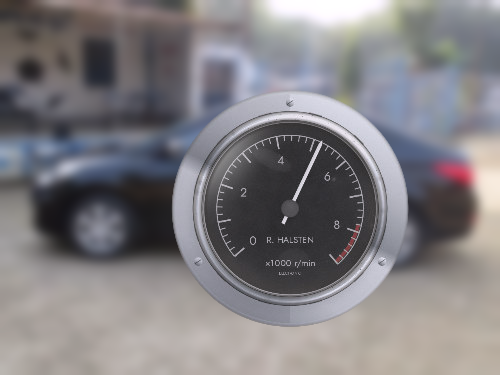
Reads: 5200,rpm
